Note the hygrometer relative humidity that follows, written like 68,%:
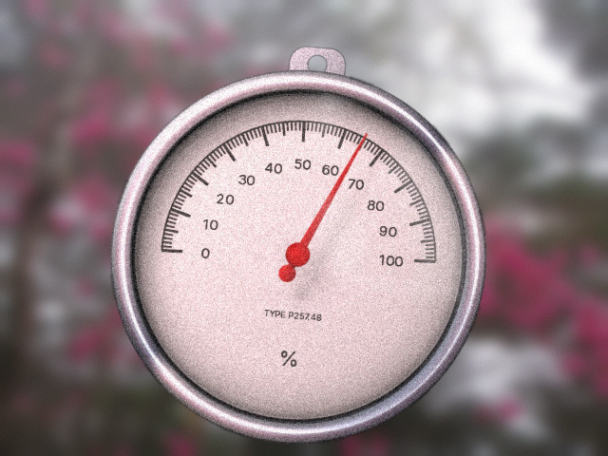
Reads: 65,%
